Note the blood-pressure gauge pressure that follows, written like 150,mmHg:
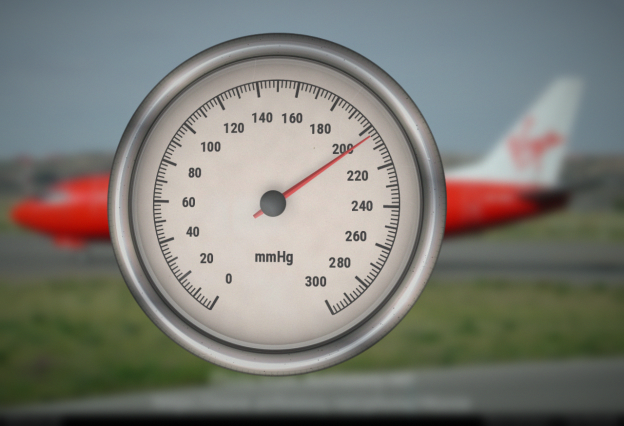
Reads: 204,mmHg
